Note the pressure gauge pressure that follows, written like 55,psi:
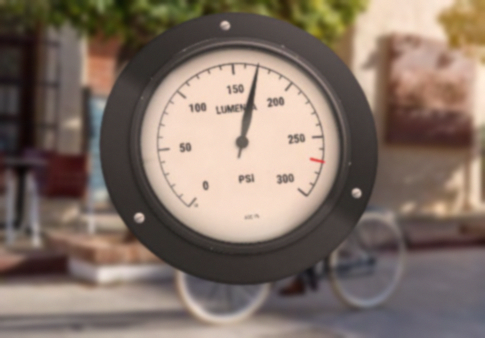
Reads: 170,psi
